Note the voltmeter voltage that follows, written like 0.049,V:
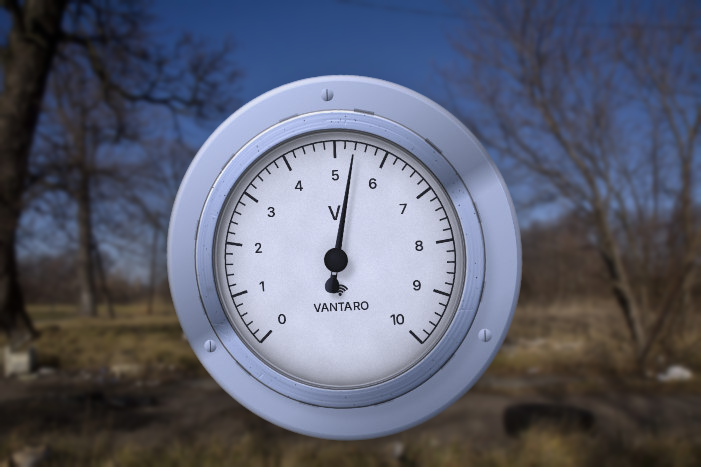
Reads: 5.4,V
